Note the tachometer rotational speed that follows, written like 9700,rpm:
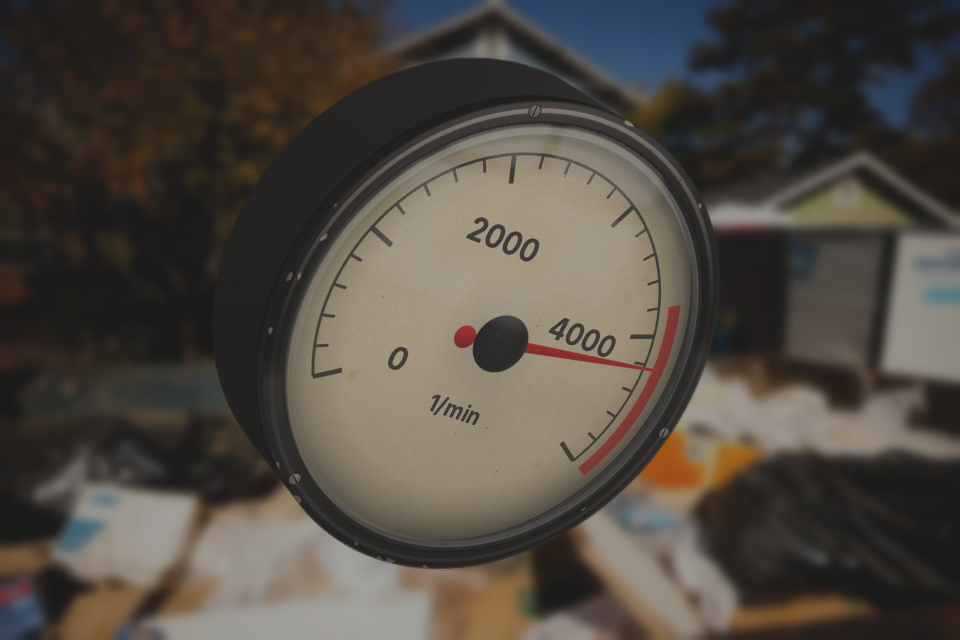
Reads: 4200,rpm
